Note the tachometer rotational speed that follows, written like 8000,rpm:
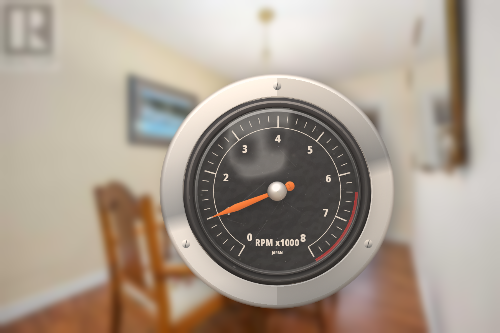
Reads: 1000,rpm
